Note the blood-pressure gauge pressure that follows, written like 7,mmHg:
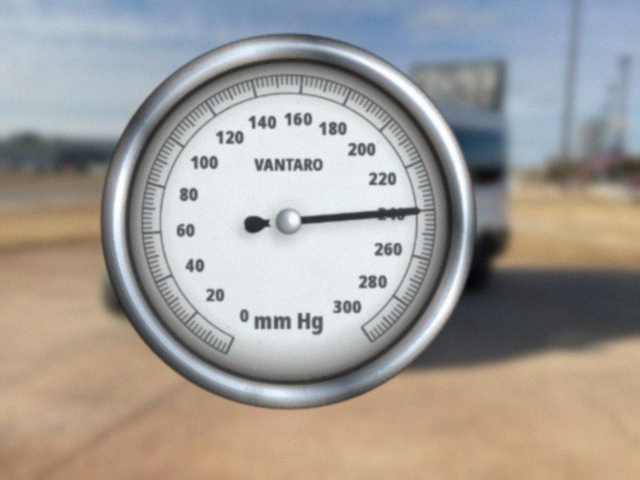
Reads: 240,mmHg
